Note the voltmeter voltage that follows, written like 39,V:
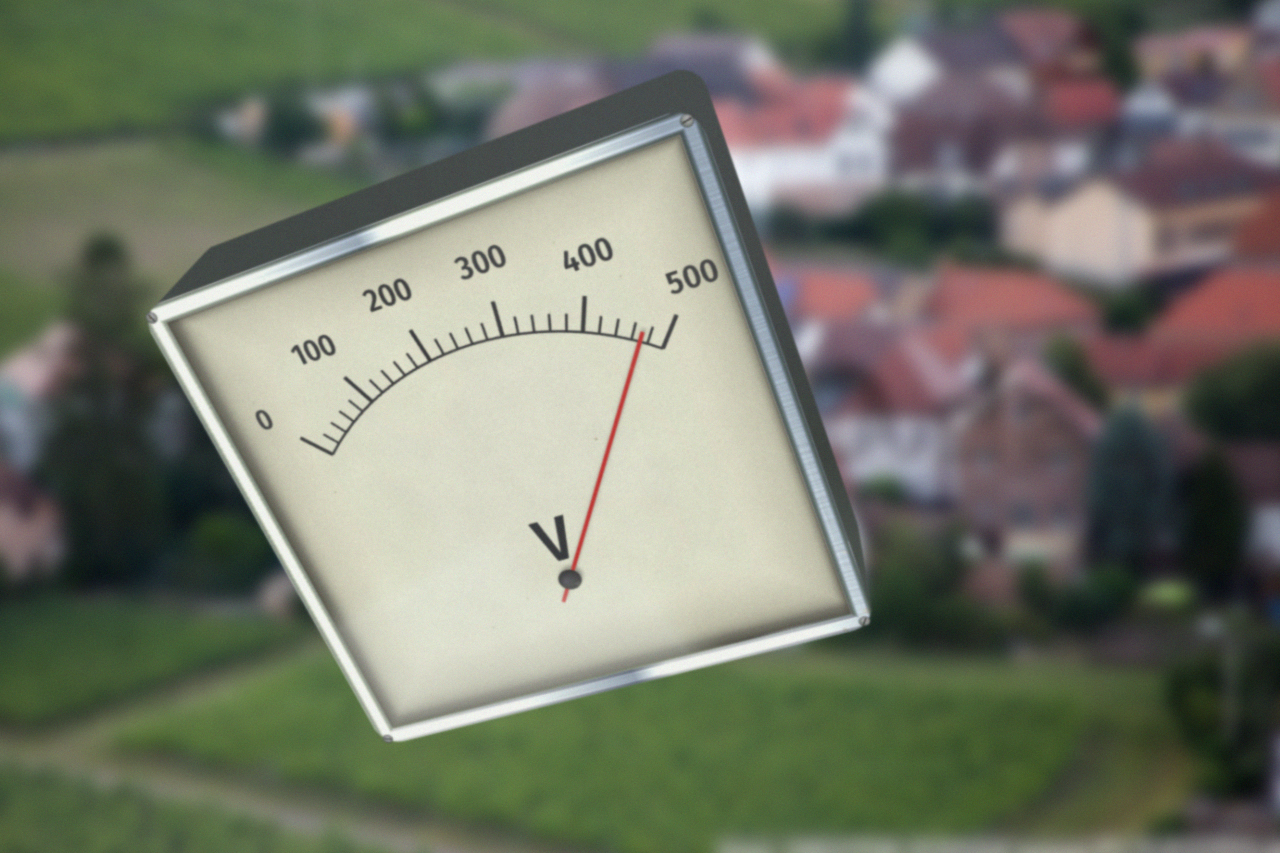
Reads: 470,V
